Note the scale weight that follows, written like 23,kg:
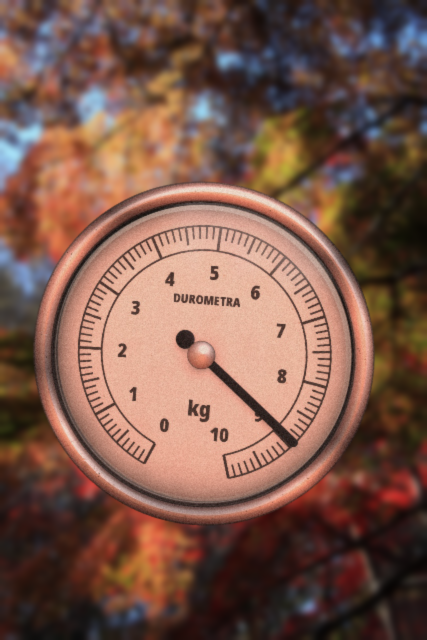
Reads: 8.9,kg
